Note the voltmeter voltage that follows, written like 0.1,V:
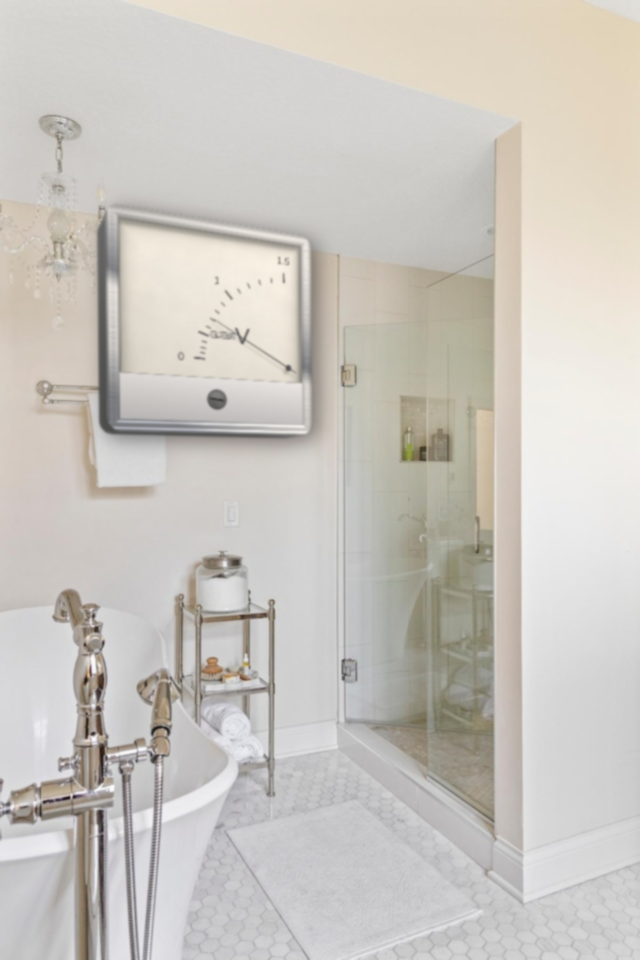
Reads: 0.7,V
